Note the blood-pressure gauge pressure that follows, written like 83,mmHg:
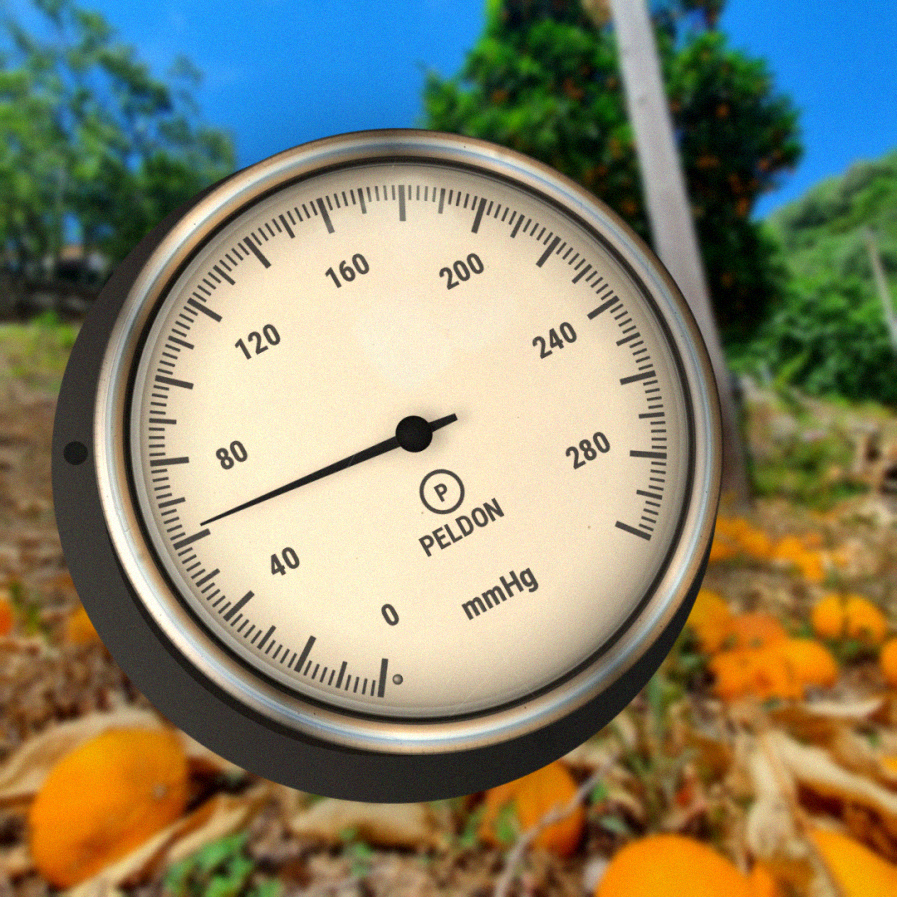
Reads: 62,mmHg
